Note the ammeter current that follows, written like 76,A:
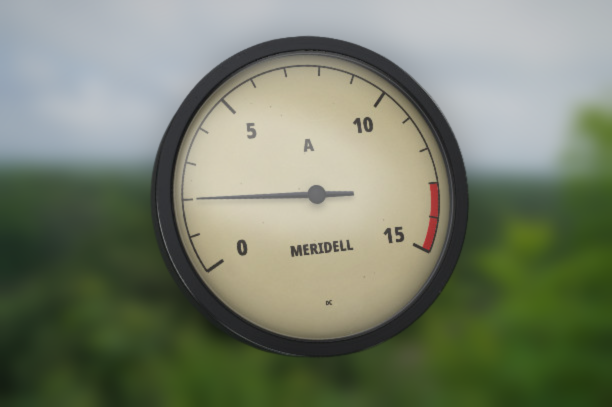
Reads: 2,A
